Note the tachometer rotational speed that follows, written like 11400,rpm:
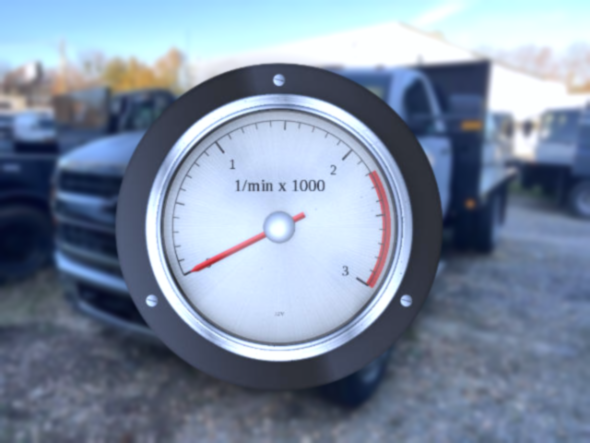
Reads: 0,rpm
